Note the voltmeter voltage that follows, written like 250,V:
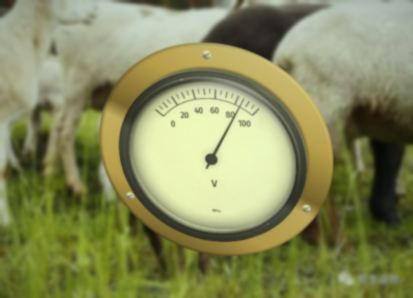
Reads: 85,V
